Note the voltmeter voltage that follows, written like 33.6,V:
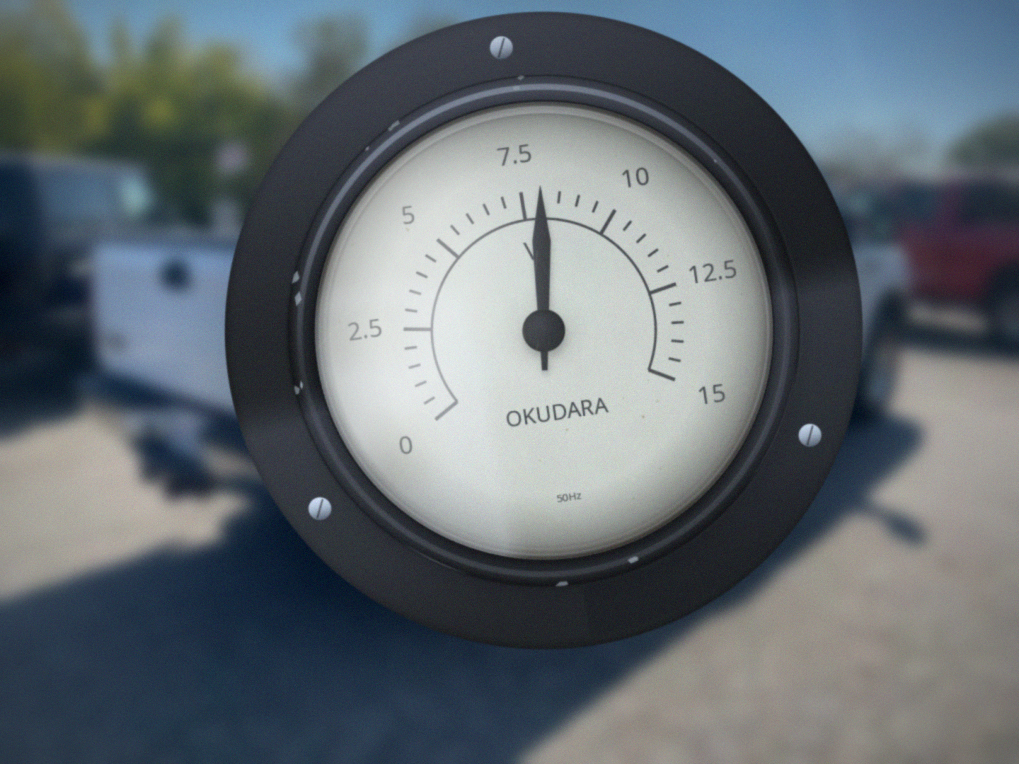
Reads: 8,V
